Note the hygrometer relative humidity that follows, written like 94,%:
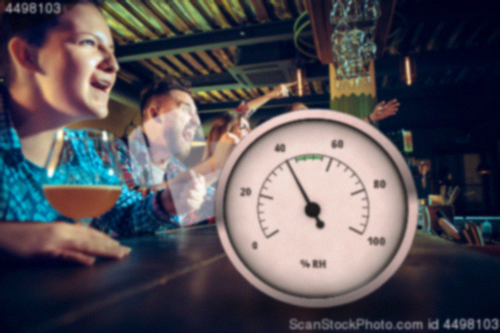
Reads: 40,%
